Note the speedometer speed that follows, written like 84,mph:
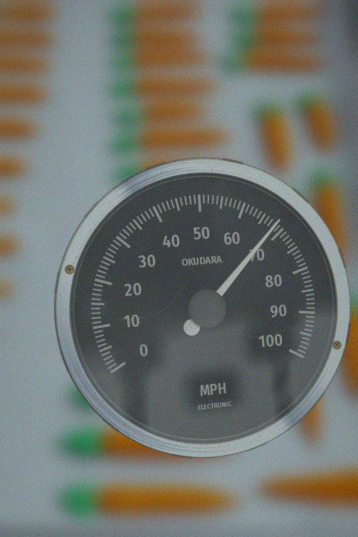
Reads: 68,mph
